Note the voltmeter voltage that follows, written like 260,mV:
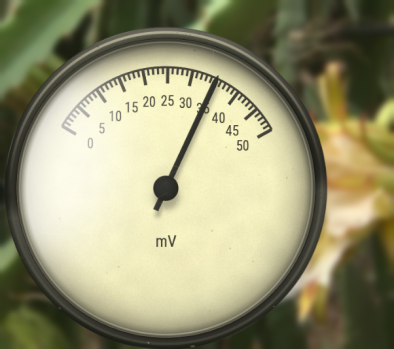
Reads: 35,mV
